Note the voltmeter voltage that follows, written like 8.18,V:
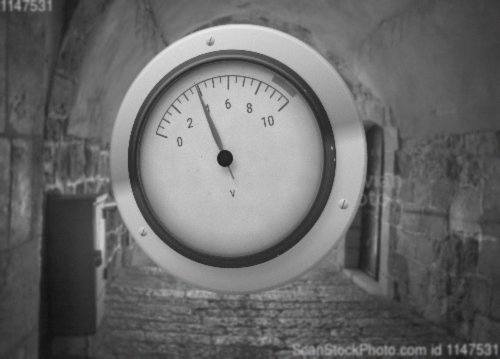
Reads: 4,V
